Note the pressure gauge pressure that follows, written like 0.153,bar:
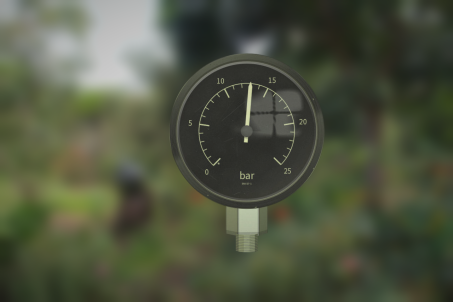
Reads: 13,bar
